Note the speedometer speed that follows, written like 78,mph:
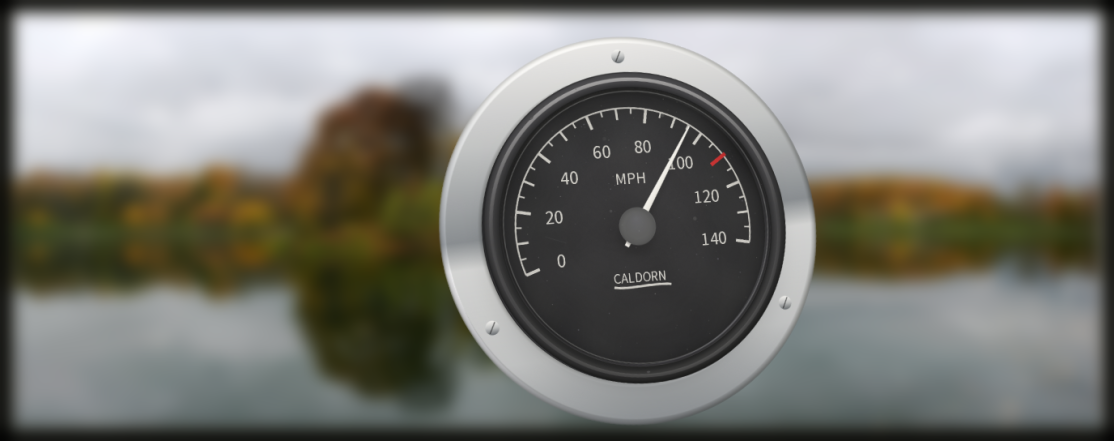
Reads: 95,mph
